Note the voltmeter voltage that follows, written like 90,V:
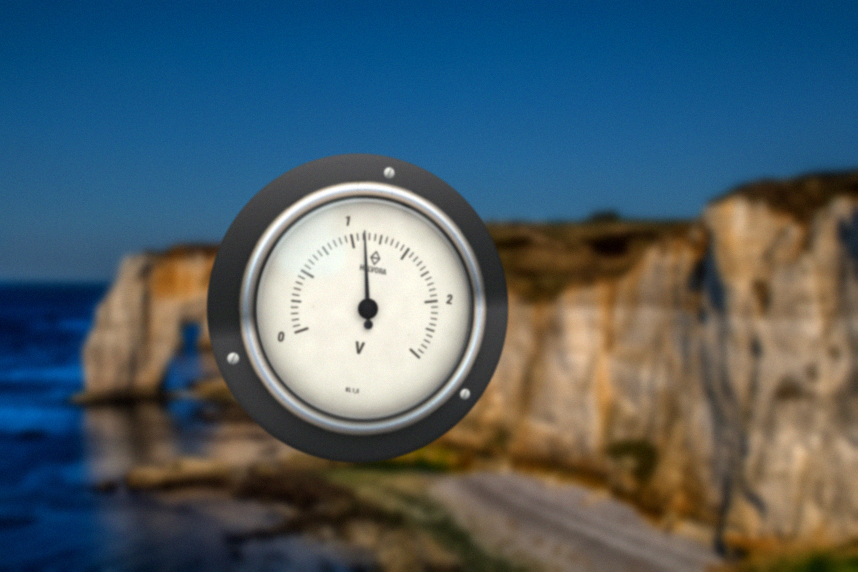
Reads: 1.1,V
